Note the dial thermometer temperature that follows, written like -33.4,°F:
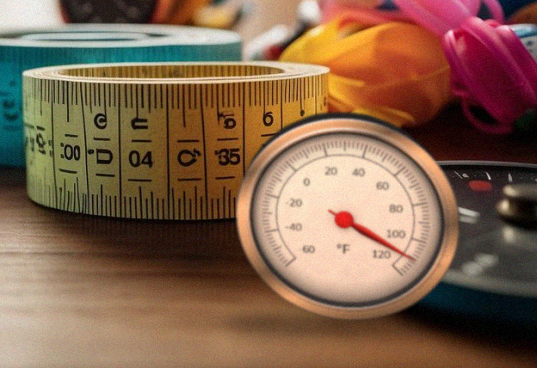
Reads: 110,°F
